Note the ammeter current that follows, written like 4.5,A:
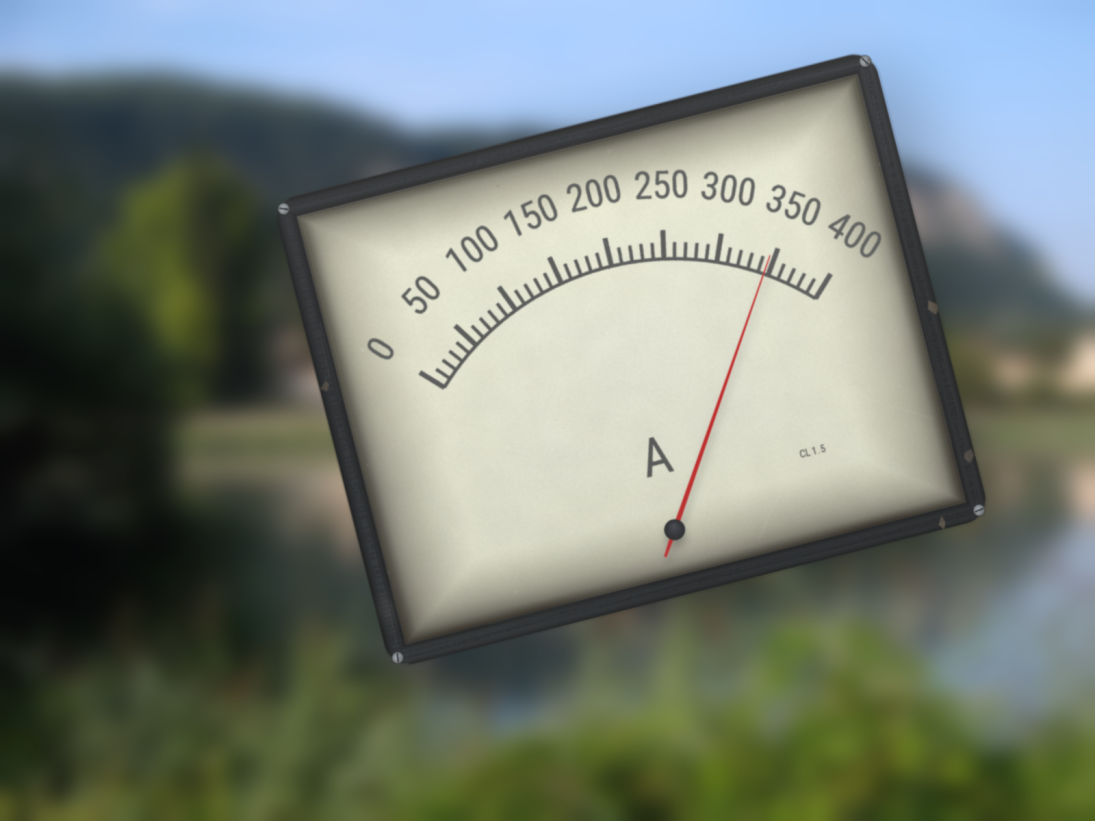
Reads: 345,A
